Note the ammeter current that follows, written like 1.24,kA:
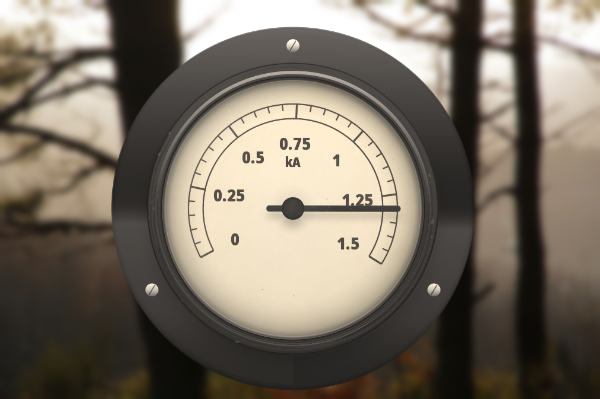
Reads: 1.3,kA
